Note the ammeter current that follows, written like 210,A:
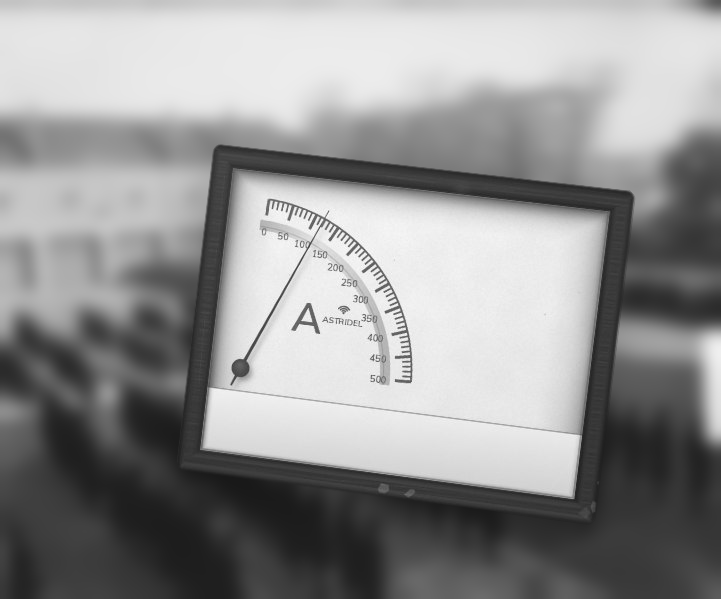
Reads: 120,A
